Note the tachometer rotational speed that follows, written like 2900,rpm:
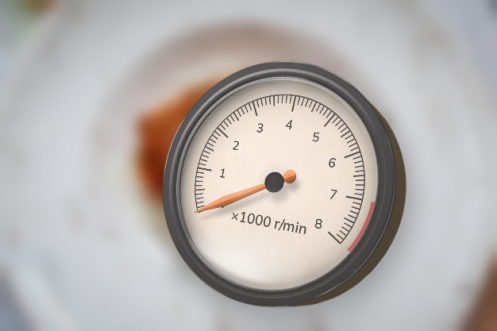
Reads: 0,rpm
